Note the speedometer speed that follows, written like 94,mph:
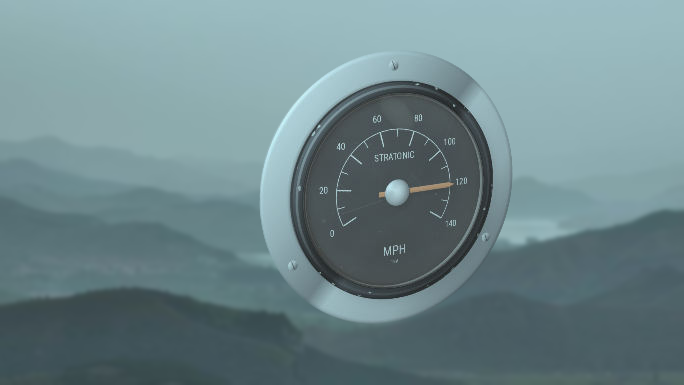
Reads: 120,mph
